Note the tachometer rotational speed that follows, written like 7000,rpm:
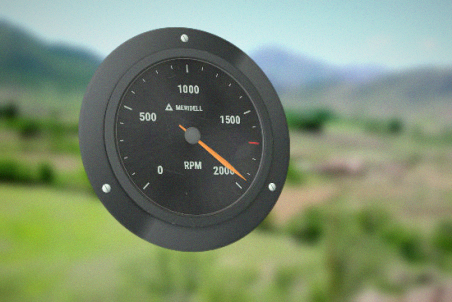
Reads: 1950,rpm
